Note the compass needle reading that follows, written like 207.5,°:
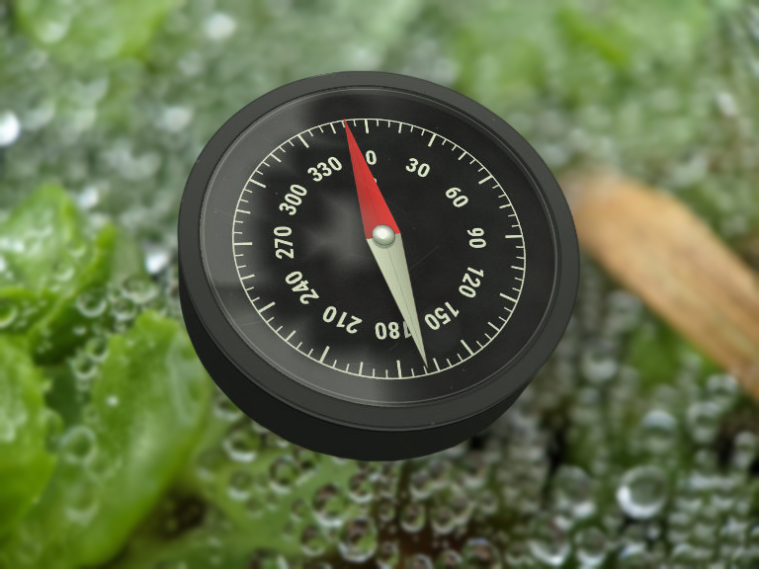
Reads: 350,°
